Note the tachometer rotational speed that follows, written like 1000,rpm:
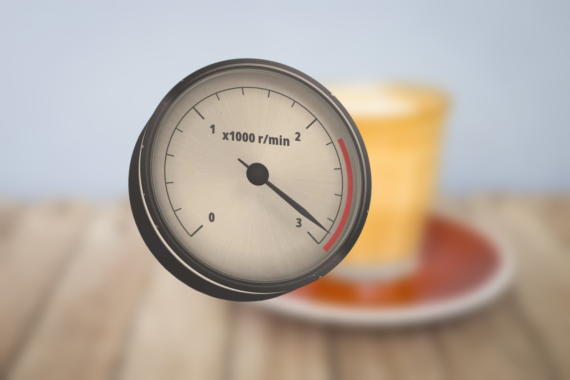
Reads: 2900,rpm
